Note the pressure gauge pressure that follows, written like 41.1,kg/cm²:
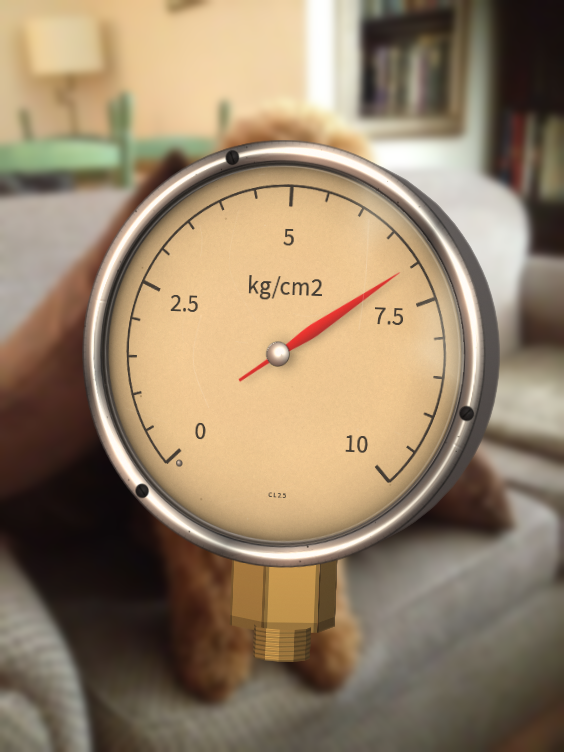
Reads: 7,kg/cm²
